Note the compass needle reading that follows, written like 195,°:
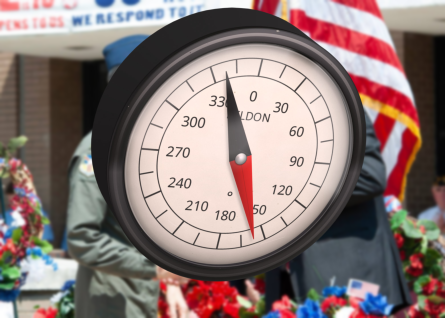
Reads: 157.5,°
